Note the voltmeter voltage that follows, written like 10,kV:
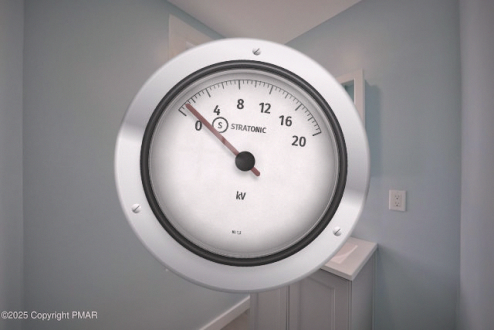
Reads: 1,kV
